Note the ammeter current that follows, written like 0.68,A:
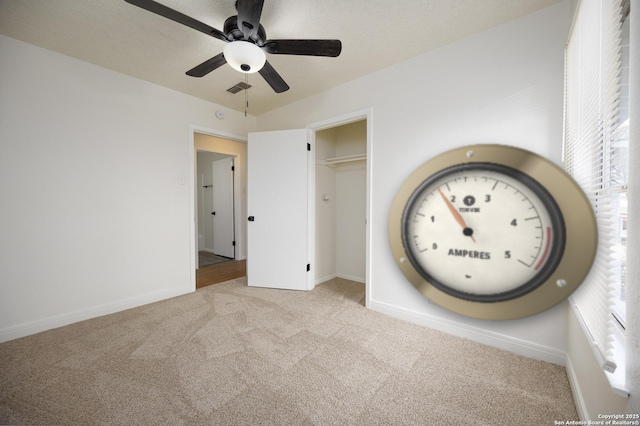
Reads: 1.8,A
